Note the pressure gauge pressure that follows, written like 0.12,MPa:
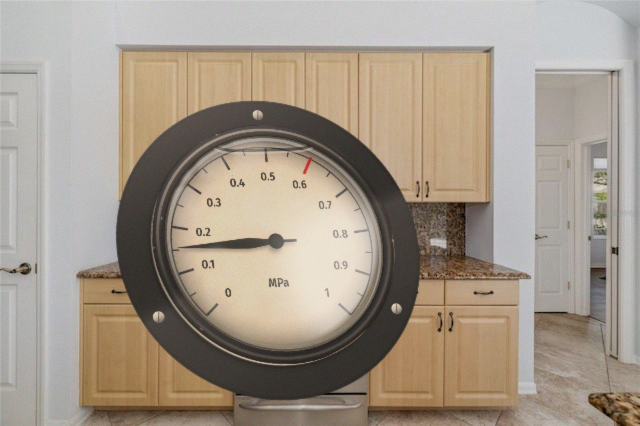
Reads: 0.15,MPa
